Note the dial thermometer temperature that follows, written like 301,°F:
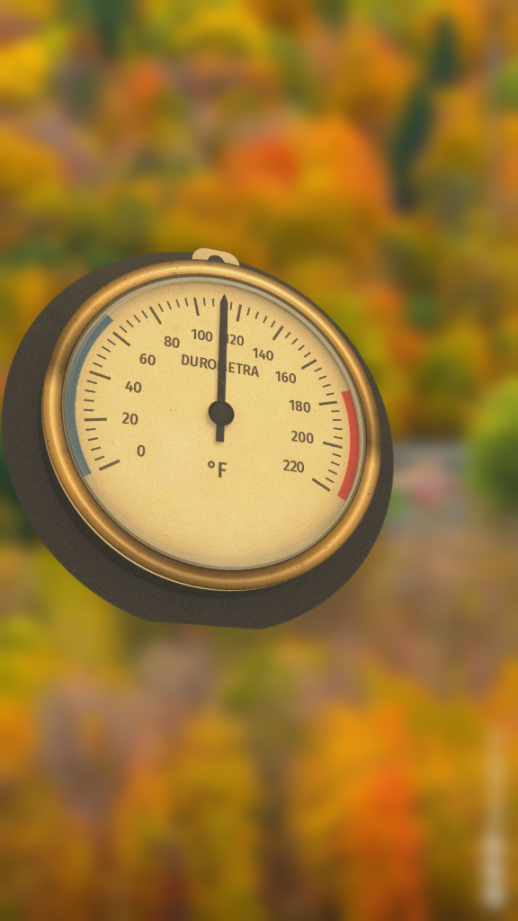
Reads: 112,°F
